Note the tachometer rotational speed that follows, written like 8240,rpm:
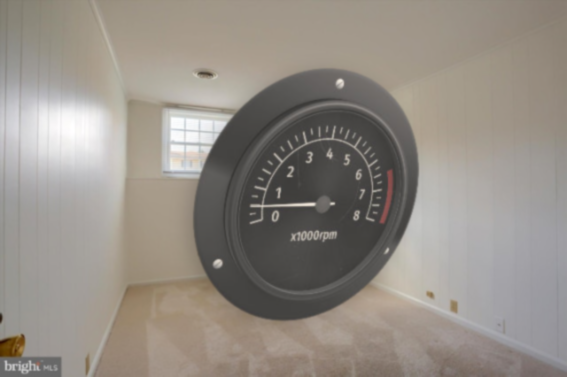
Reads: 500,rpm
